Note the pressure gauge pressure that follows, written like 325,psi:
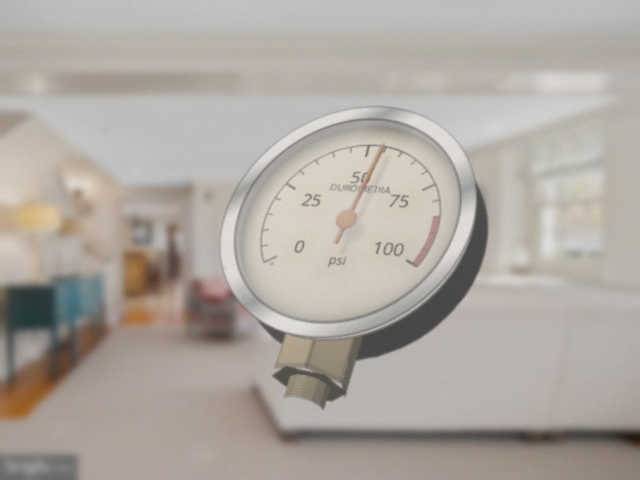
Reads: 55,psi
